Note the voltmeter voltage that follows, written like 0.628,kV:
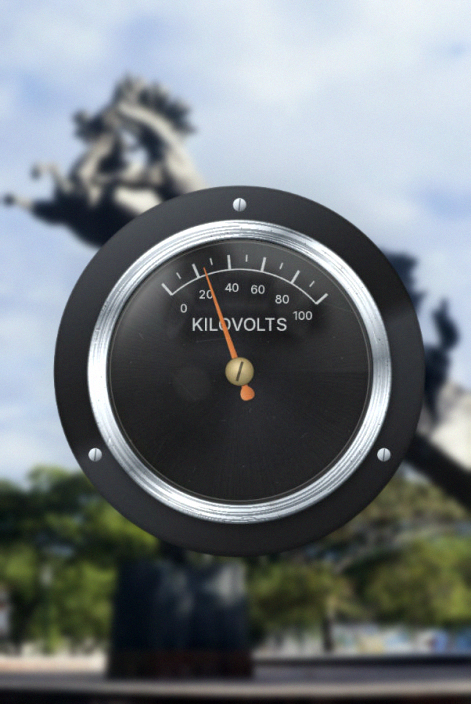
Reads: 25,kV
